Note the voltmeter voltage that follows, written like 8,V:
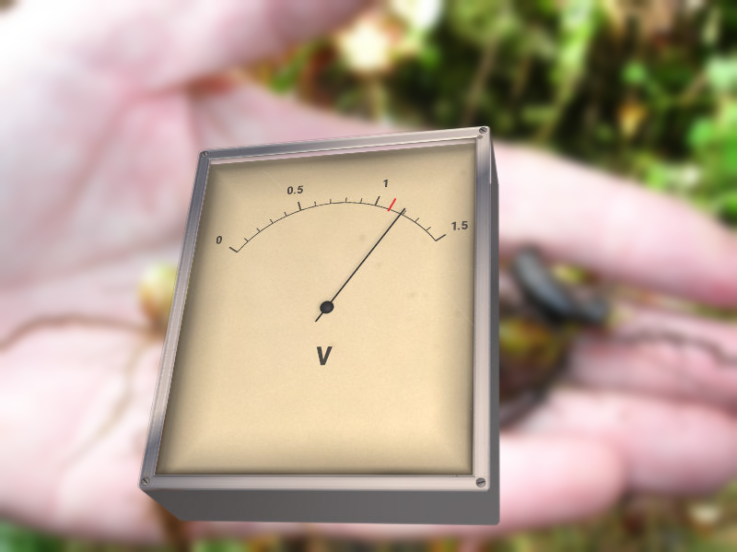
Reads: 1.2,V
